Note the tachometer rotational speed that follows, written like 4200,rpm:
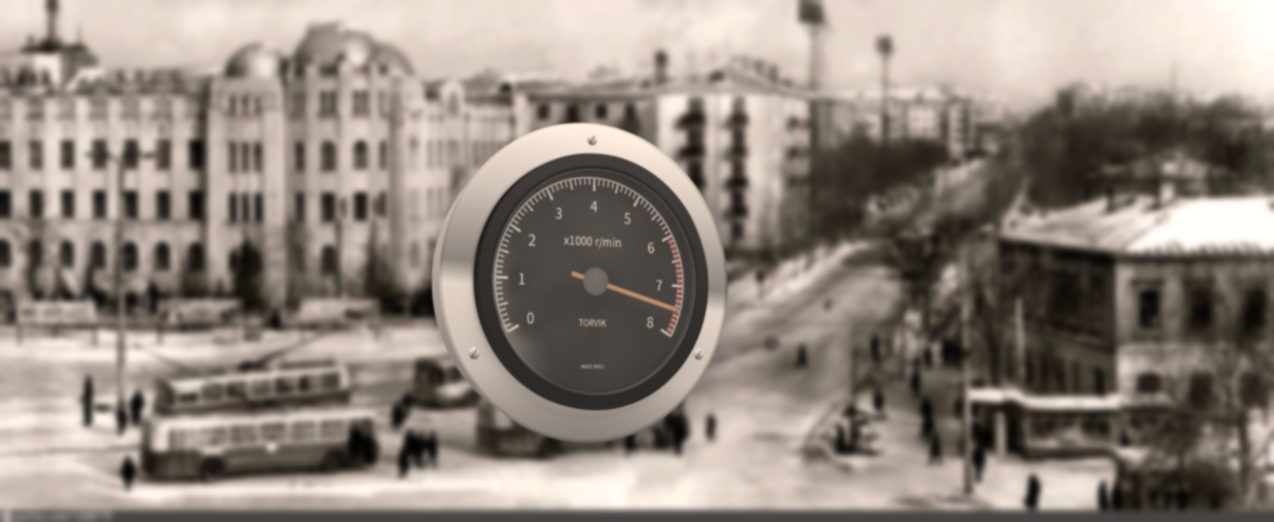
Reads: 7500,rpm
